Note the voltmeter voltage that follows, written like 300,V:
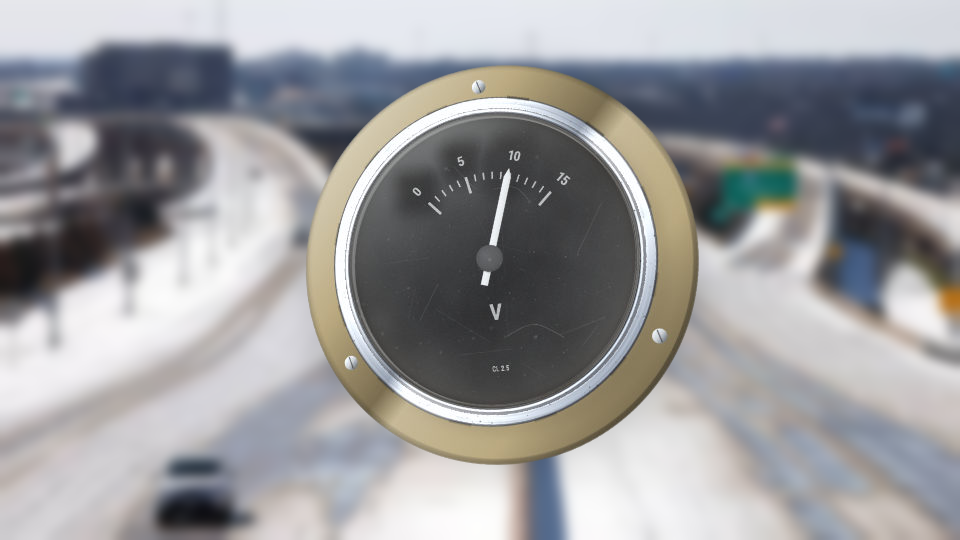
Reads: 10,V
